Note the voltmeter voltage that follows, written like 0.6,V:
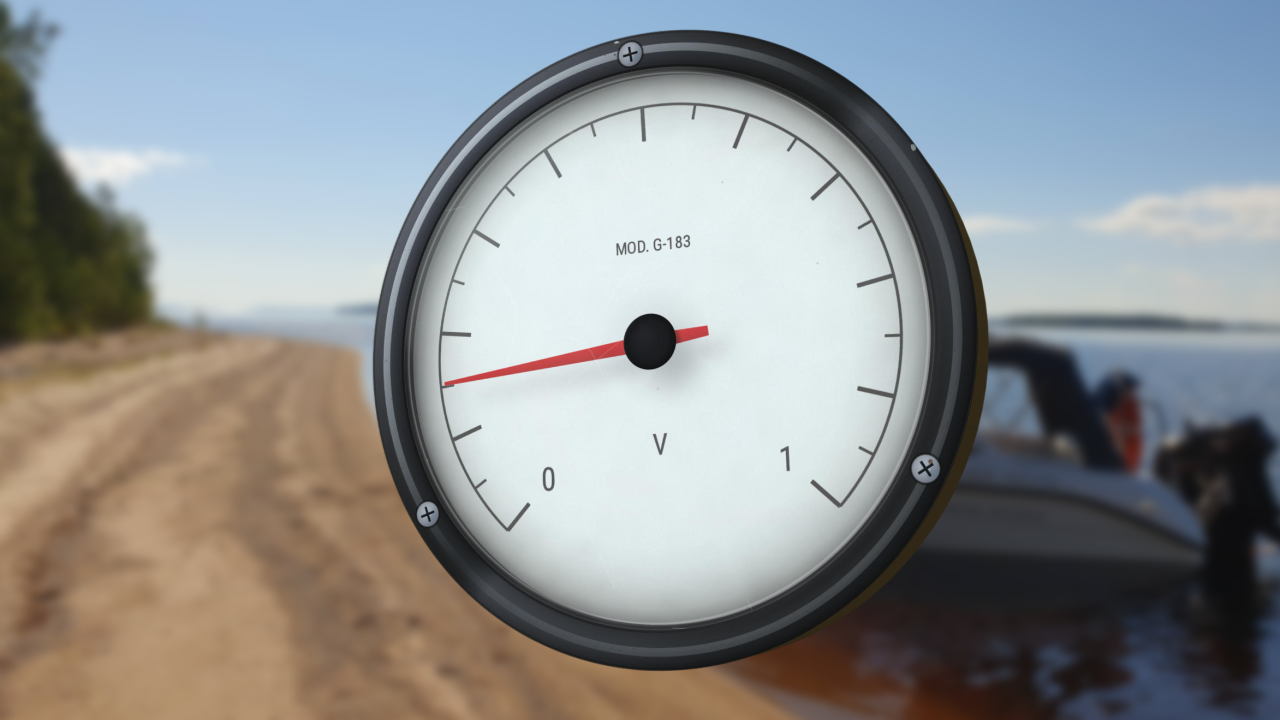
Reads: 0.15,V
